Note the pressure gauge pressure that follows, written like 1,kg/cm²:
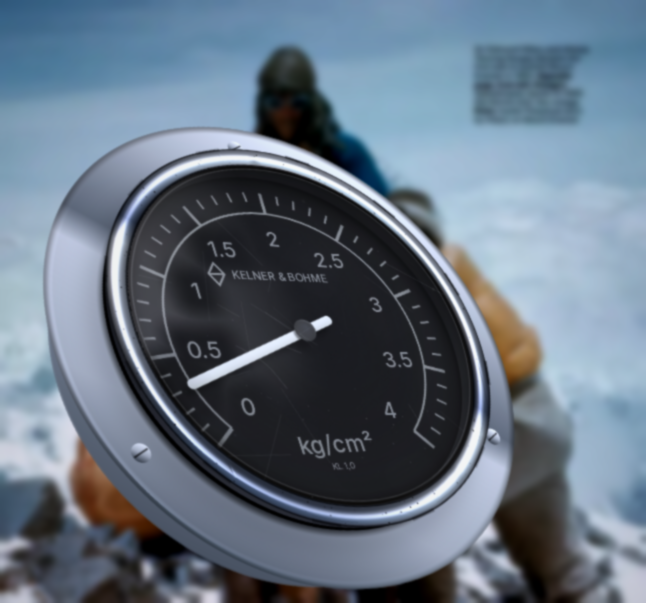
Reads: 0.3,kg/cm²
